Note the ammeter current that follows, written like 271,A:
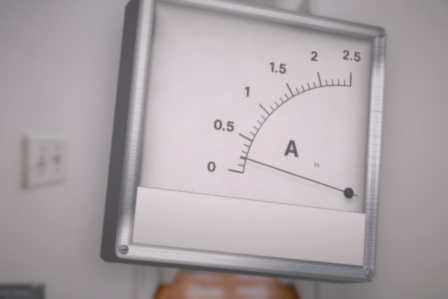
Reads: 0.2,A
